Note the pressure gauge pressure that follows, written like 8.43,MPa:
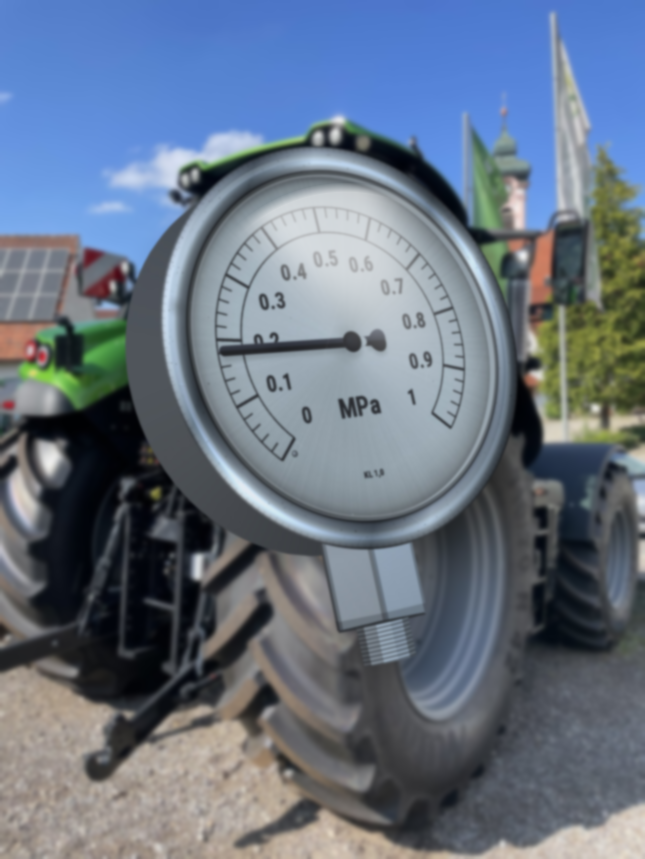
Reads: 0.18,MPa
